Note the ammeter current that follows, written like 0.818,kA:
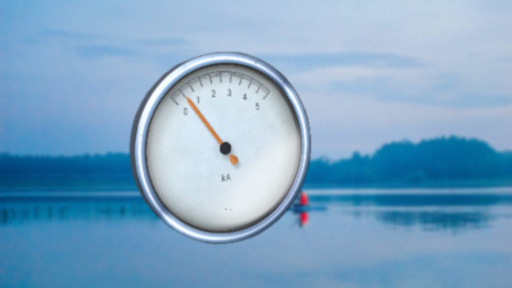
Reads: 0.5,kA
